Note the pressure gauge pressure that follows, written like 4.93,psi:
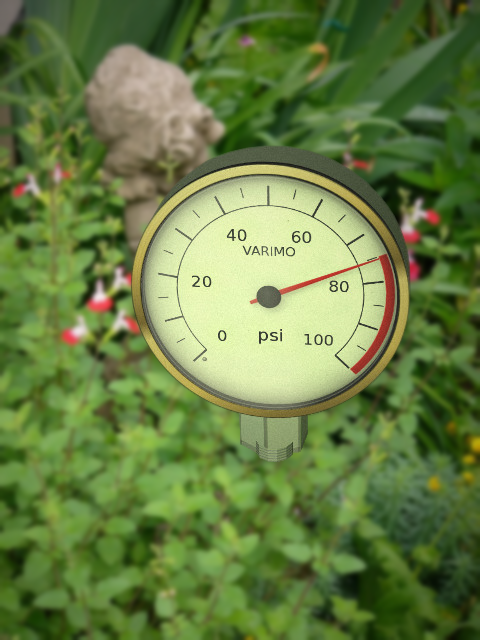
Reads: 75,psi
